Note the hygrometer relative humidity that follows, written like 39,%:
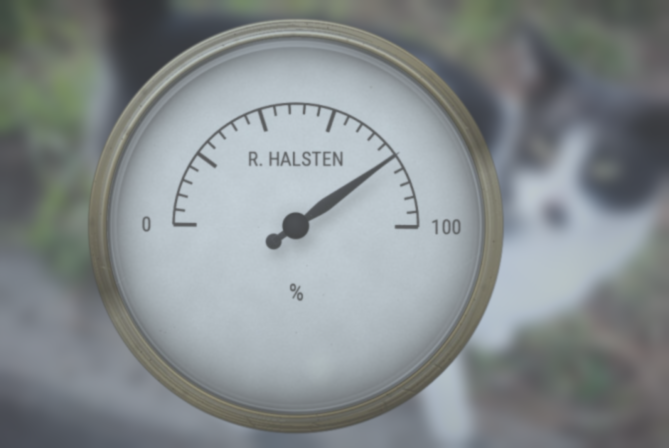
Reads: 80,%
